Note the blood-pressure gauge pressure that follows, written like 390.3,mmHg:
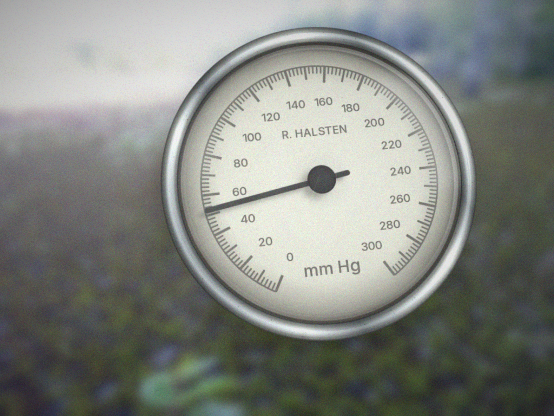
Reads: 52,mmHg
